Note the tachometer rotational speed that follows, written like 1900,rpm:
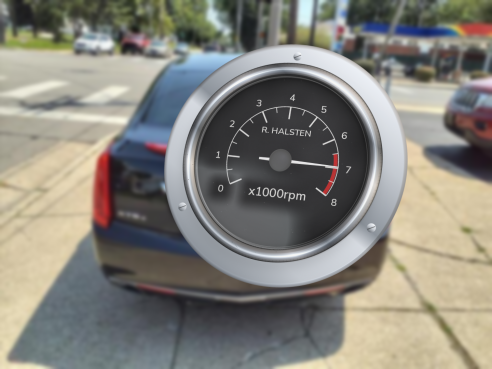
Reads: 7000,rpm
